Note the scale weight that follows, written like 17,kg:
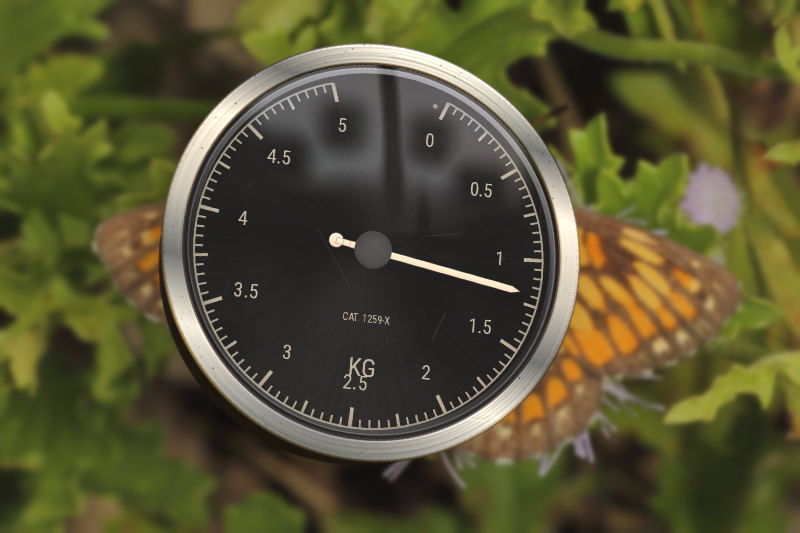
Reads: 1.2,kg
